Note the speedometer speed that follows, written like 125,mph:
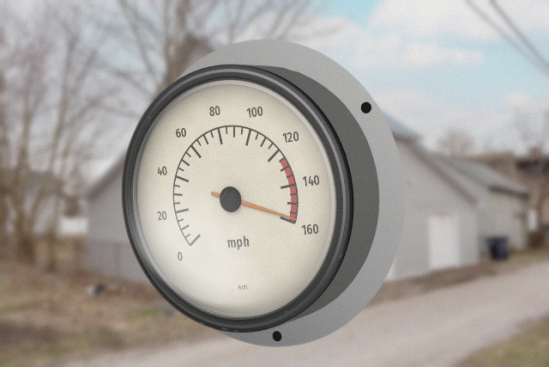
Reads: 157.5,mph
